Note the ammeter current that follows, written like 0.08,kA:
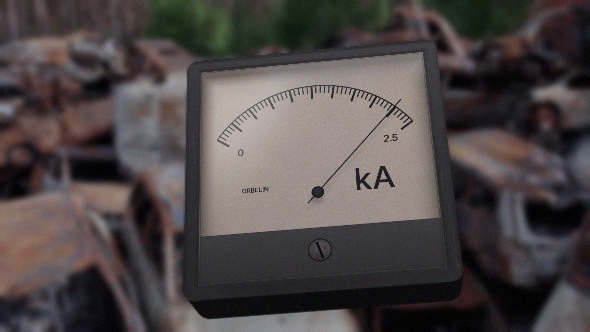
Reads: 2.25,kA
